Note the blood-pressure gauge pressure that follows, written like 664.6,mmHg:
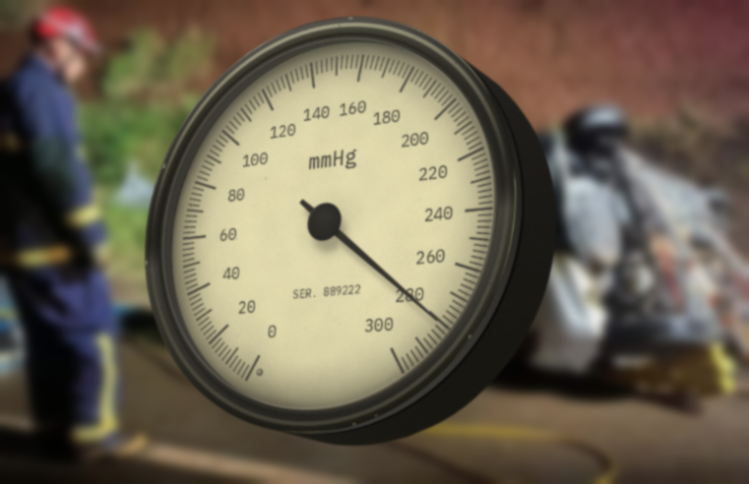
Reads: 280,mmHg
